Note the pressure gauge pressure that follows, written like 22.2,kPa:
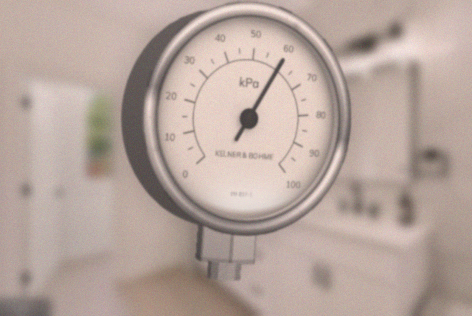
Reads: 60,kPa
